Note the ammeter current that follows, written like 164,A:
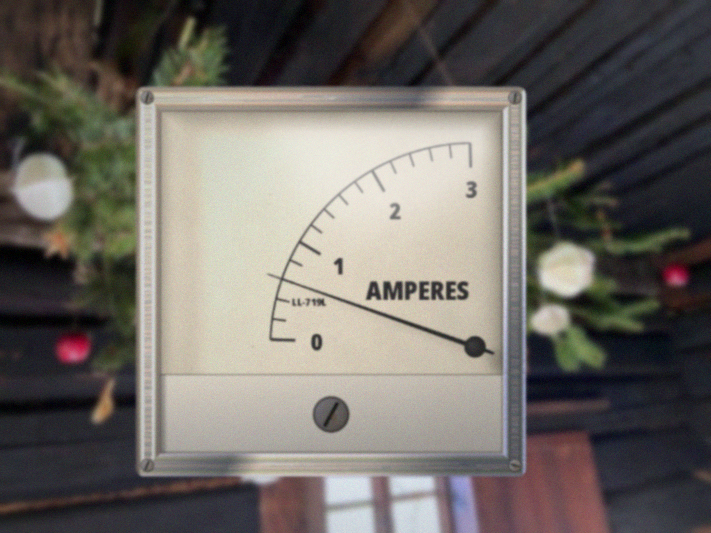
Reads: 0.6,A
